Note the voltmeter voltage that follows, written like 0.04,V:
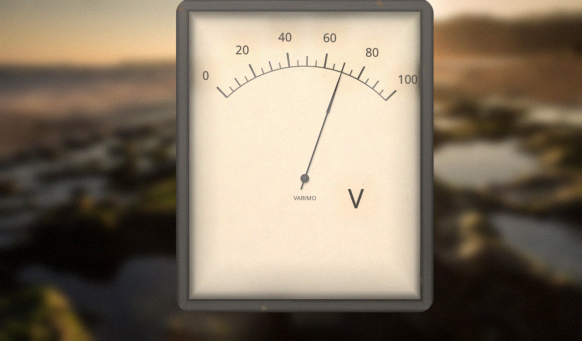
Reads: 70,V
